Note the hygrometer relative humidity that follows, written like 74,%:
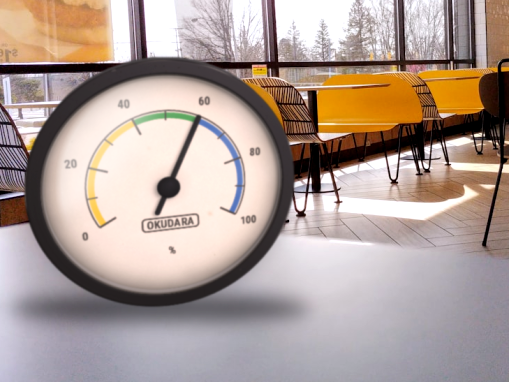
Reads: 60,%
